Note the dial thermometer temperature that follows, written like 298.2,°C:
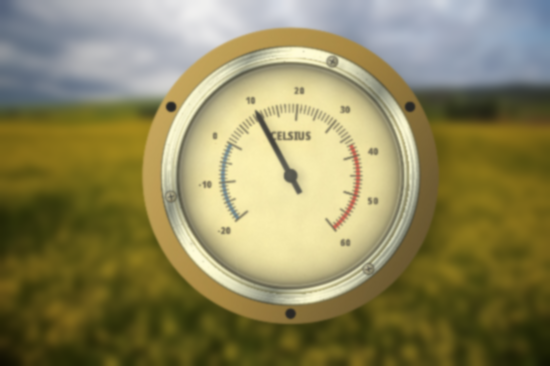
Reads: 10,°C
